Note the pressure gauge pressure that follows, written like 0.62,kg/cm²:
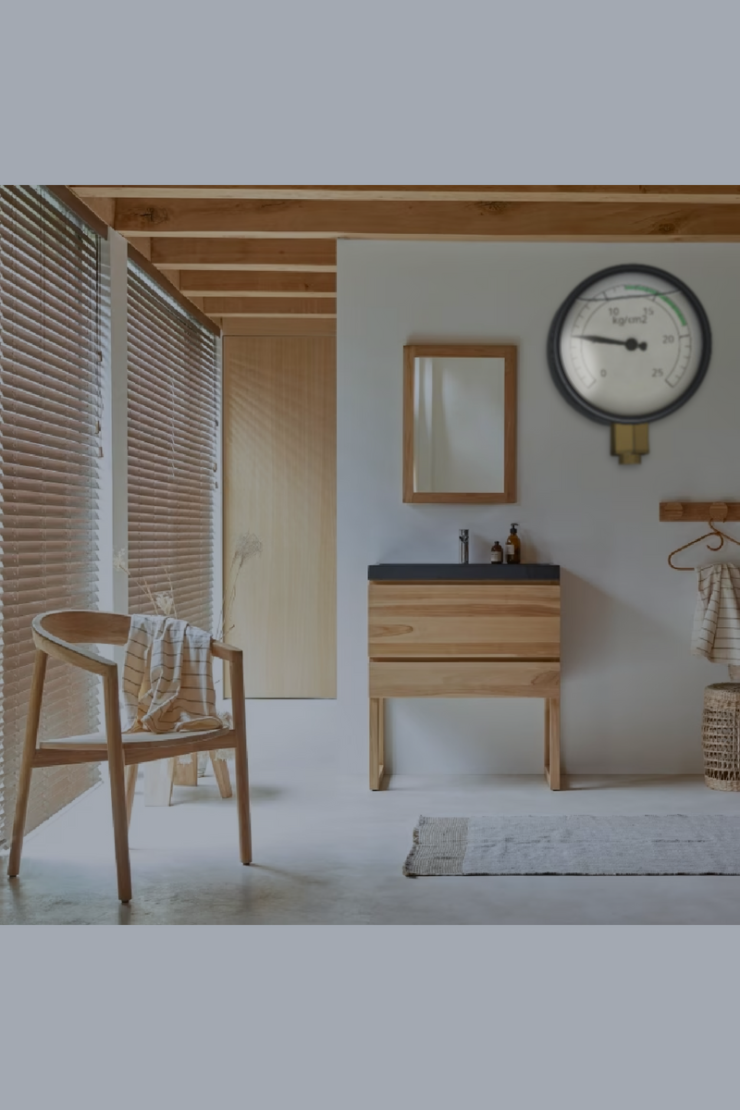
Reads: 5,kg/cm²
